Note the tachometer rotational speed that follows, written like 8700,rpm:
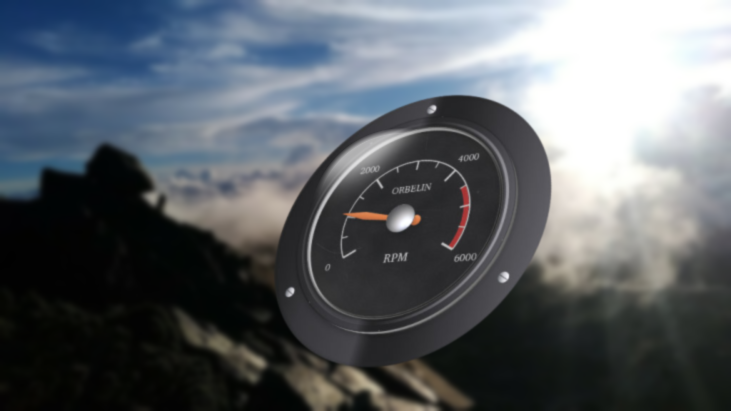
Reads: 1000,rpm
